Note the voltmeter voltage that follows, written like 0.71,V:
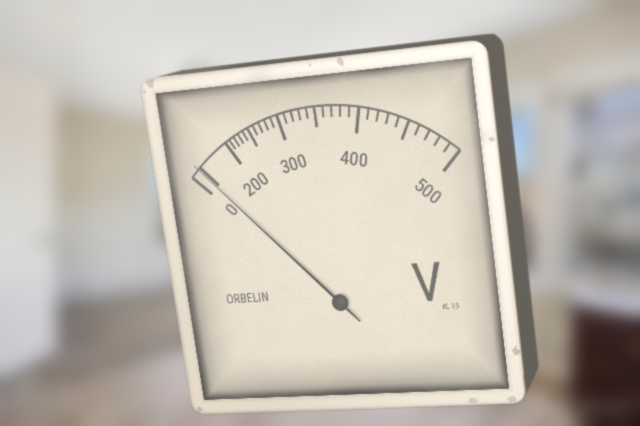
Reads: 100,V
